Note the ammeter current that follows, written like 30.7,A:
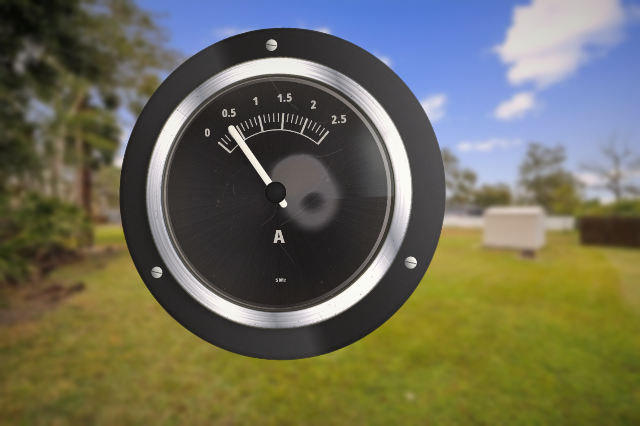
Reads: 0.4,A
